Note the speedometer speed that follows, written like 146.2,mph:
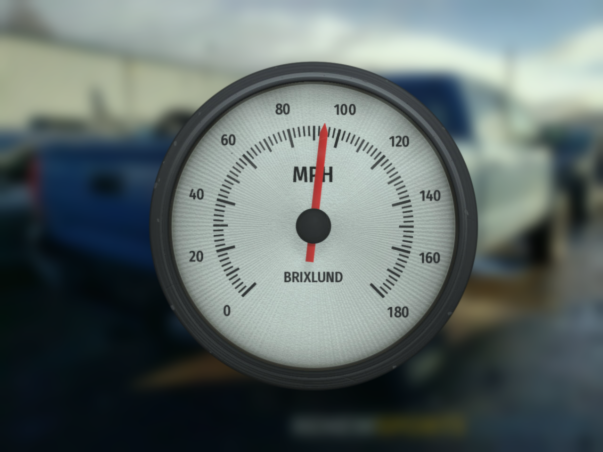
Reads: 94,mph
